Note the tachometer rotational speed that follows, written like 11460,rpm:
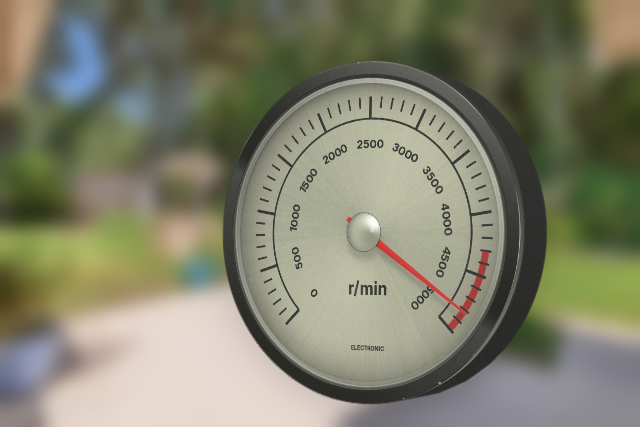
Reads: 4800,rpm
